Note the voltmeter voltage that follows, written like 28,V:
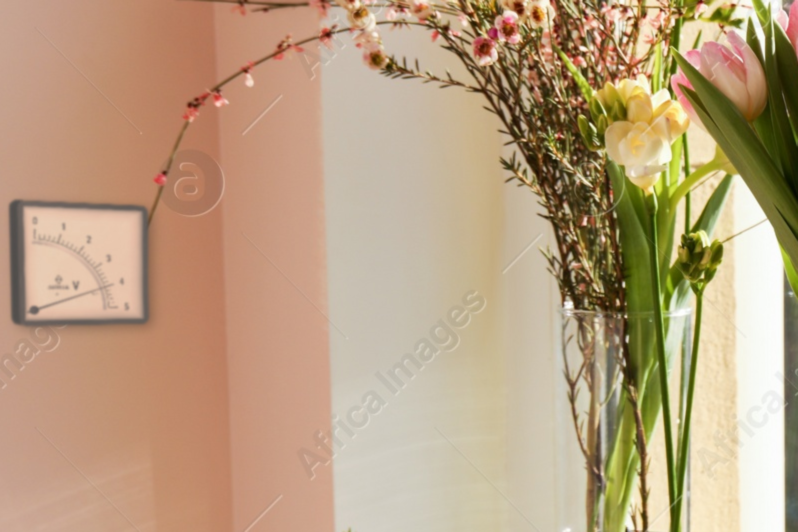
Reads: 4,V
